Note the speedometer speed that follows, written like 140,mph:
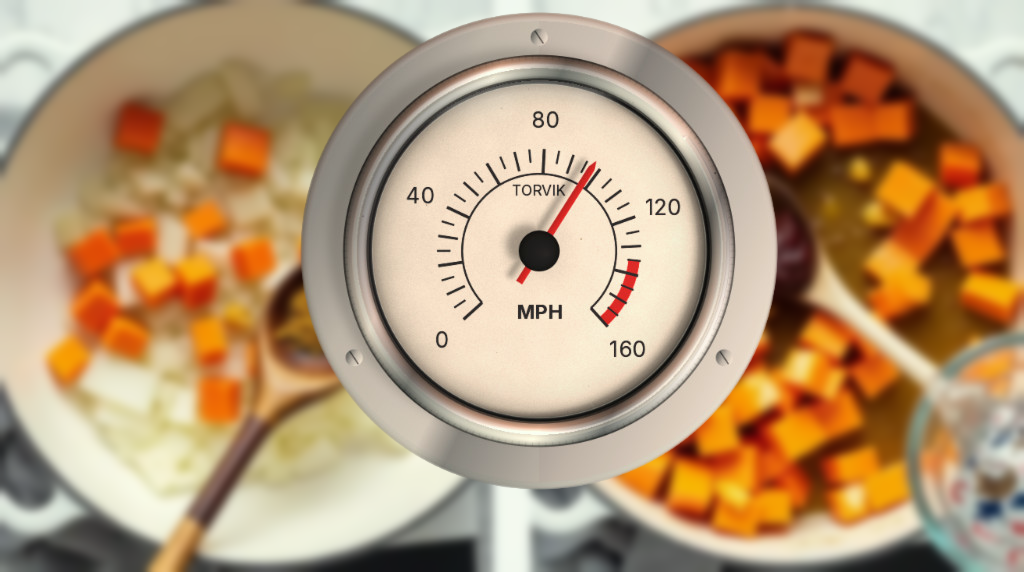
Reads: 97.5,mph
